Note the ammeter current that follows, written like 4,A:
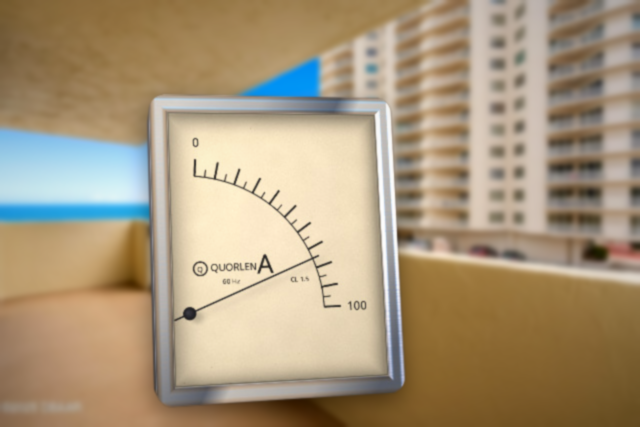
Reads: 75,A
